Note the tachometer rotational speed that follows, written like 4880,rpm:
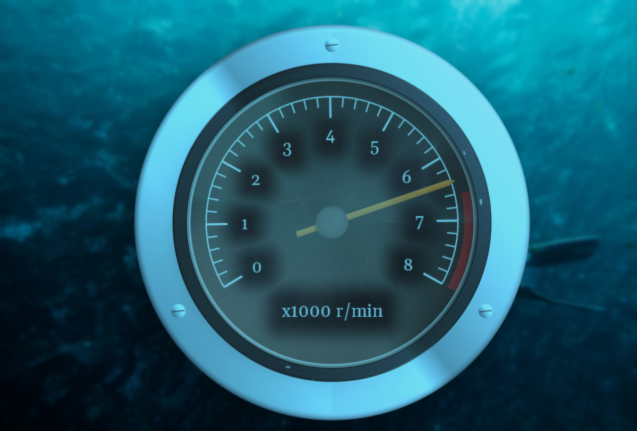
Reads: 6400,rpm
